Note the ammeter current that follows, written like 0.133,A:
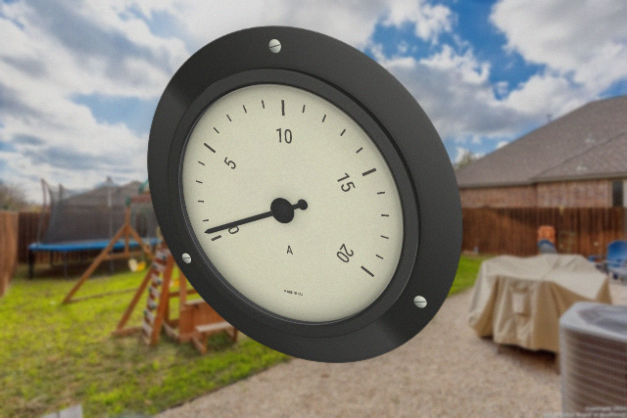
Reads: 0.5,A
